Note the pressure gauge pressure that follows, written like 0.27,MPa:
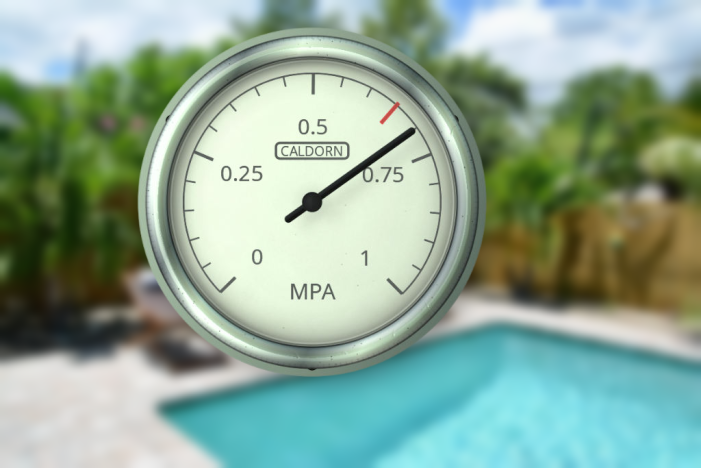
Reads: 0.7,MPa
